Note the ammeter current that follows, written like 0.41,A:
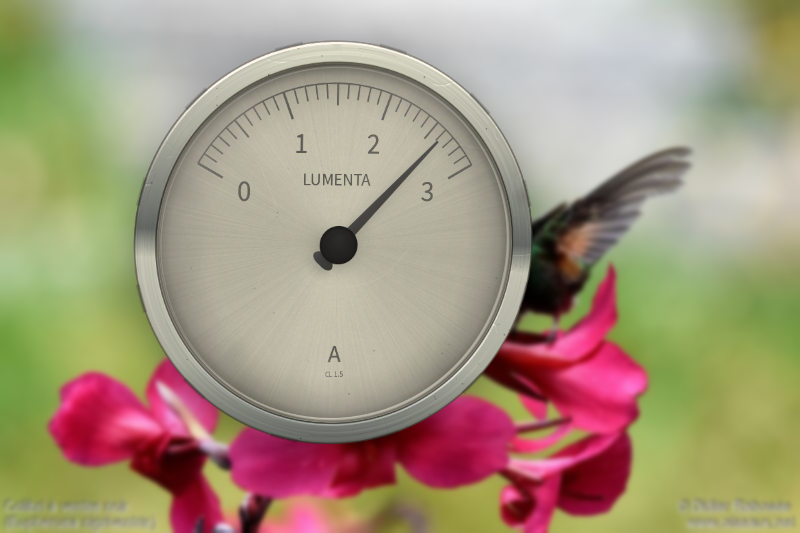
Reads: 2.6,A
